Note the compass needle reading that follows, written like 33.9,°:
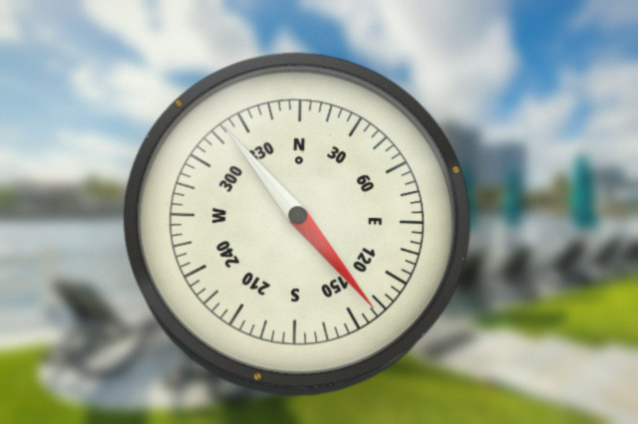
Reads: 140,°
